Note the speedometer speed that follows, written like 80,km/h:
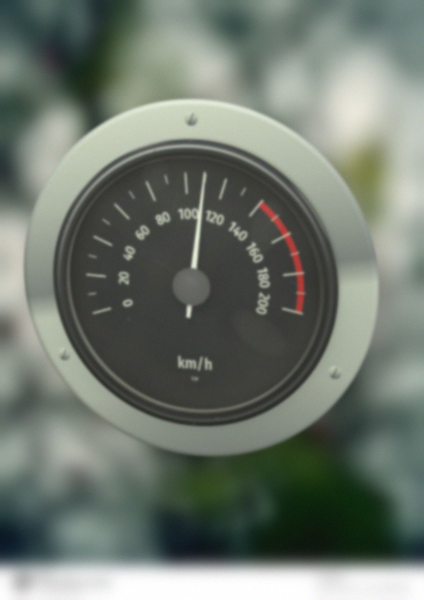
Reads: 110,km/h
